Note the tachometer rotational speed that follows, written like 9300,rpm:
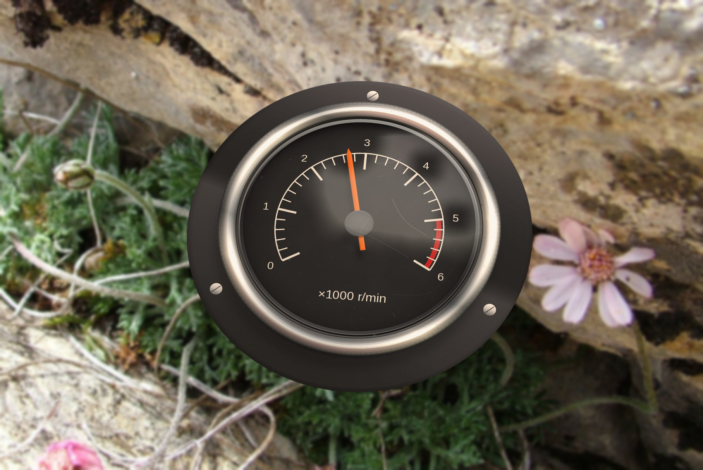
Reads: 2700,rpm
